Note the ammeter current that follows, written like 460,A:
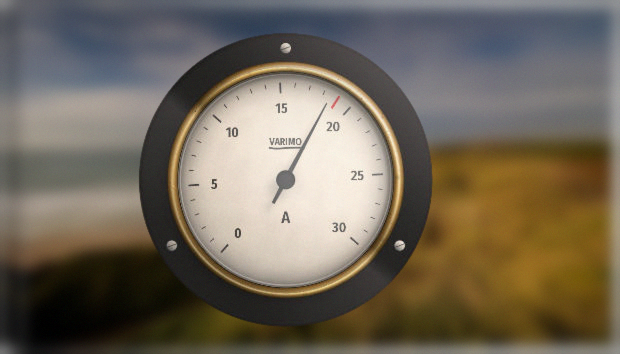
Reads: 18.5,A
